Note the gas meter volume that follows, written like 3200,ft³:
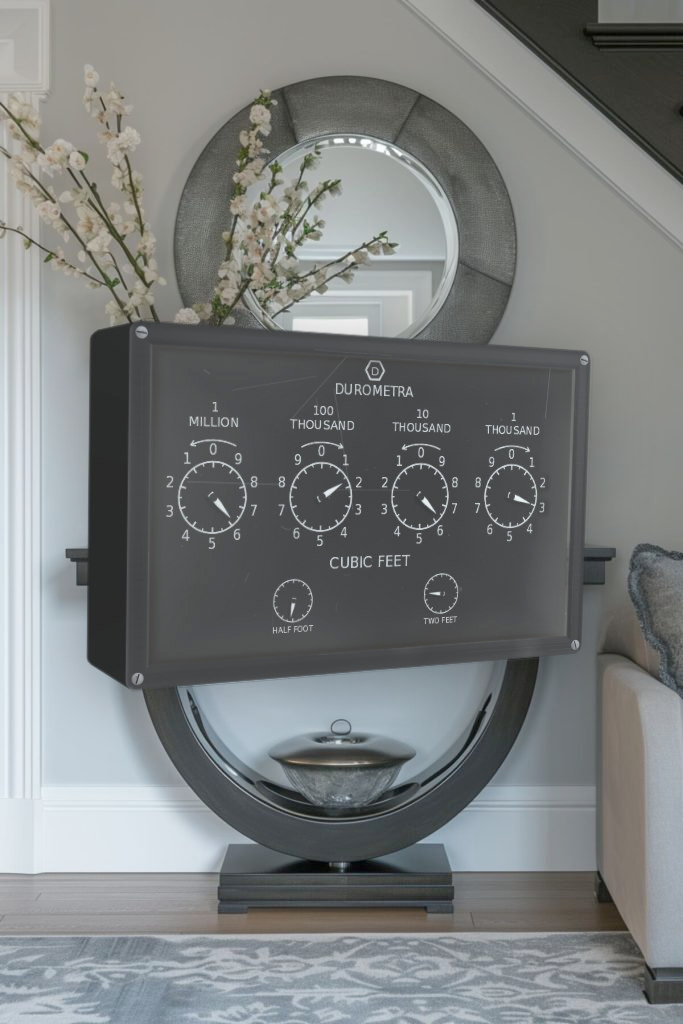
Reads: 616300,ft³
